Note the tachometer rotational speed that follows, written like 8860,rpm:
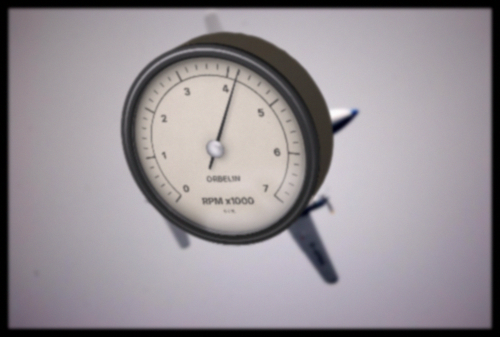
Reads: 4200,rpm
